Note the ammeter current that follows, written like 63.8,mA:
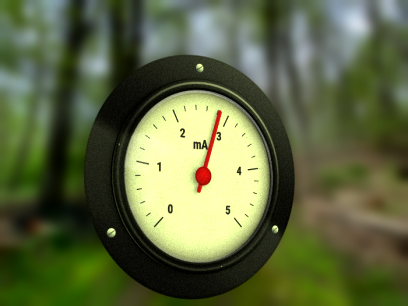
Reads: 2.8,mA
